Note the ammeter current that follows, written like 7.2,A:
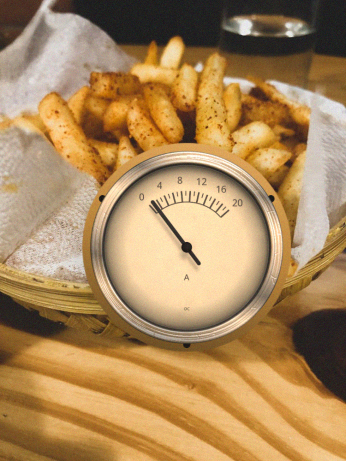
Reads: 1,A
